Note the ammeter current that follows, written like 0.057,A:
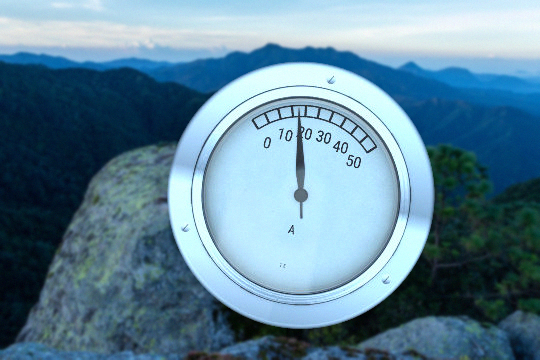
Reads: 17.5,A
